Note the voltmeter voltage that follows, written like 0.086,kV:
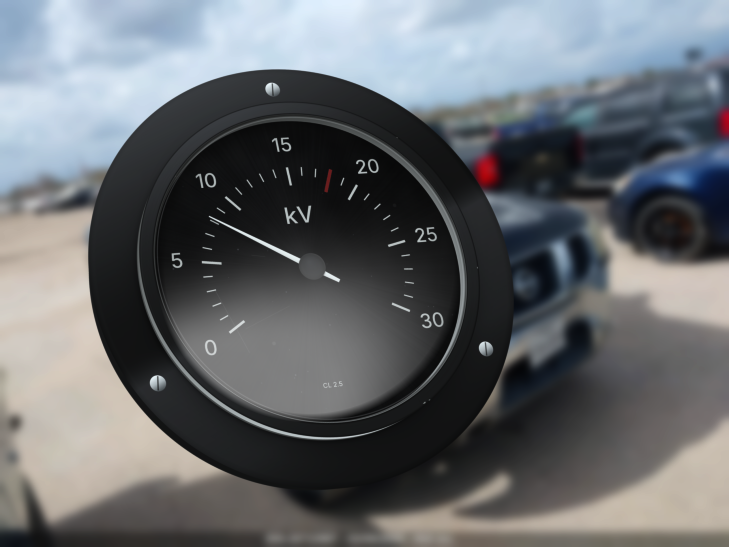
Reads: 8,kV
